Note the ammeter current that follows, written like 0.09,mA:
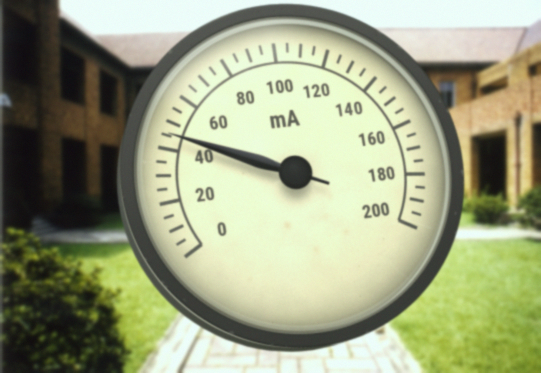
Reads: 45,mA
